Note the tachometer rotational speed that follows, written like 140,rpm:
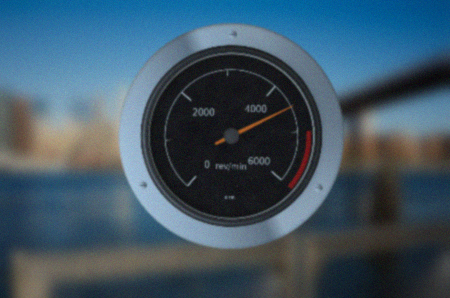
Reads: 4500,rpm
